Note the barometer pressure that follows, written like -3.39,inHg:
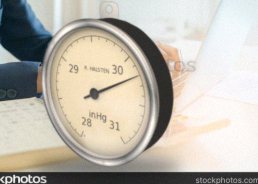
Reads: 30.2,inHg
